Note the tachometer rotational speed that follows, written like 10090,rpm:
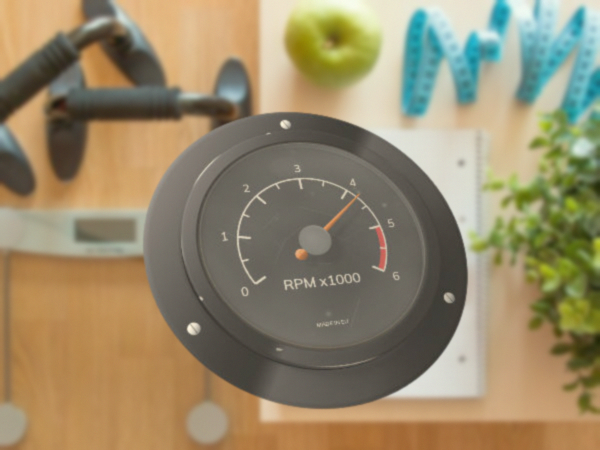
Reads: 4250,rpm
